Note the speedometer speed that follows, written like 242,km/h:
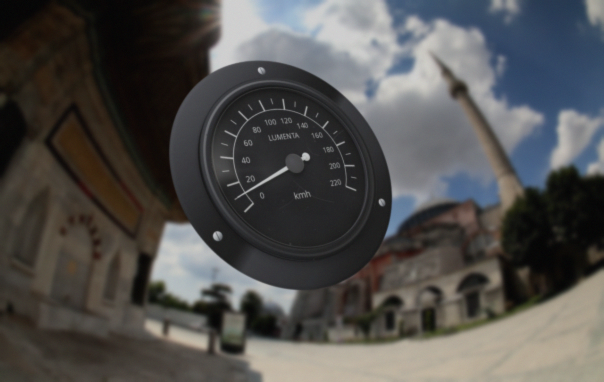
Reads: 10,km/h
